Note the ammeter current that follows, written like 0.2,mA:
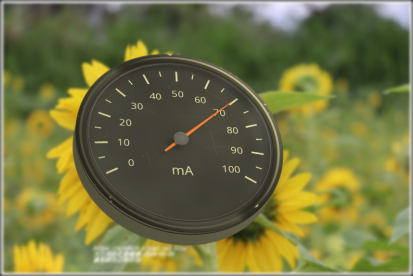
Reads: 70,mA
